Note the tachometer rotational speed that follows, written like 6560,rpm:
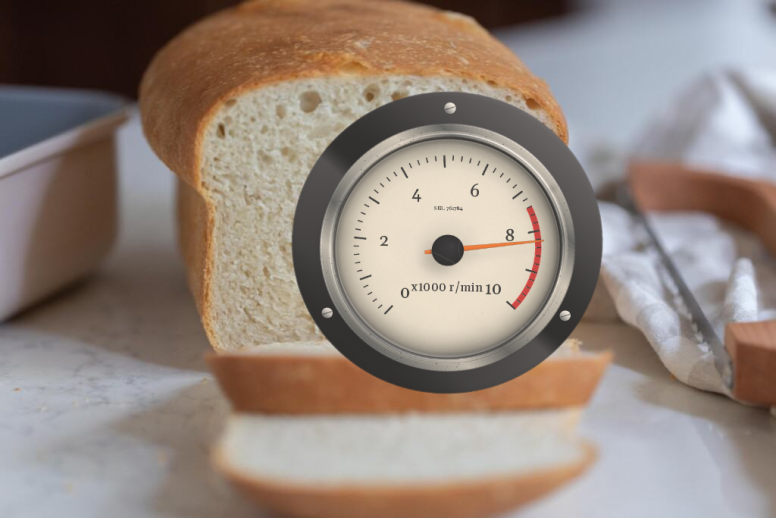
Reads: 8200,rpm
